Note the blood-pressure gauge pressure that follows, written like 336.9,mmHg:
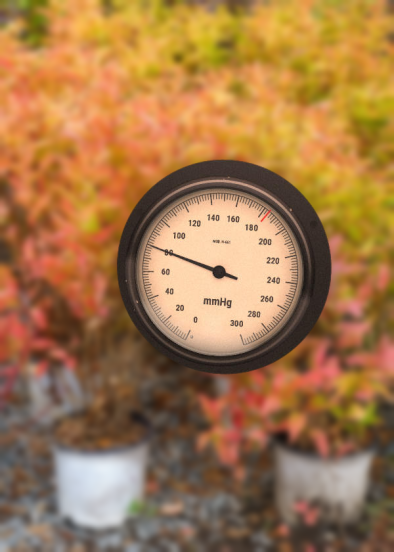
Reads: 80,mmHg
